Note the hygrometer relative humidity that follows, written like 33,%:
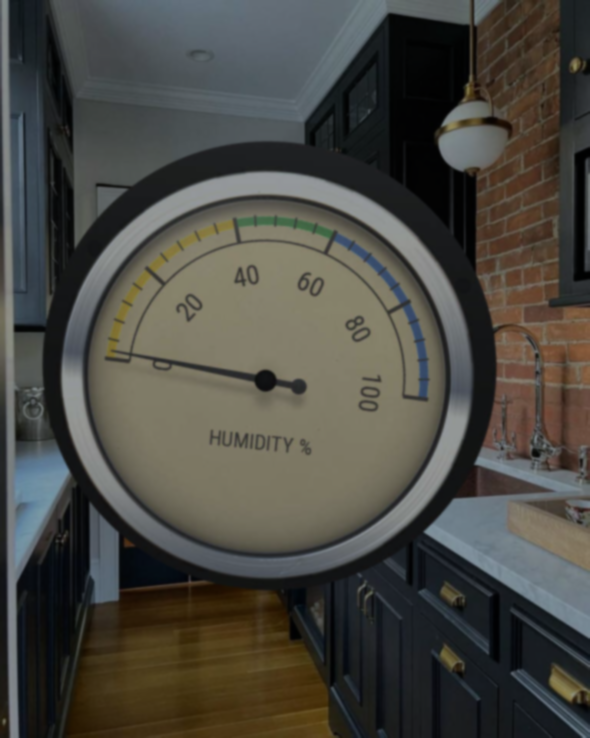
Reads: 2,%
